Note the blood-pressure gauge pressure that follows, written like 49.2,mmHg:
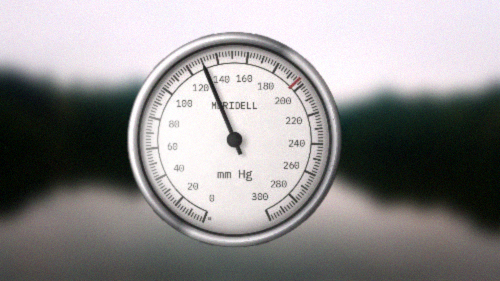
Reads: 130,mmHg
